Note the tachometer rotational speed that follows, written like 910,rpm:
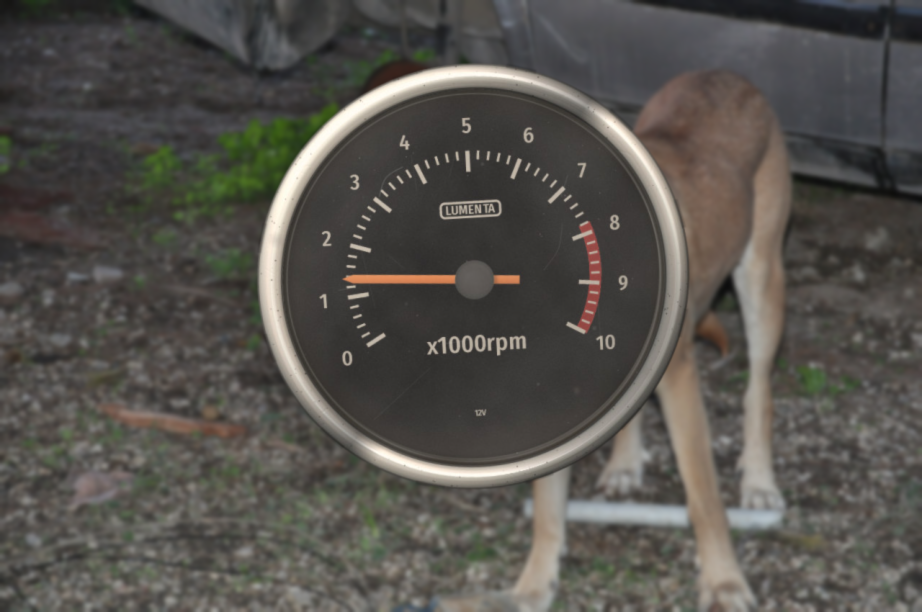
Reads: 1400,rpm
